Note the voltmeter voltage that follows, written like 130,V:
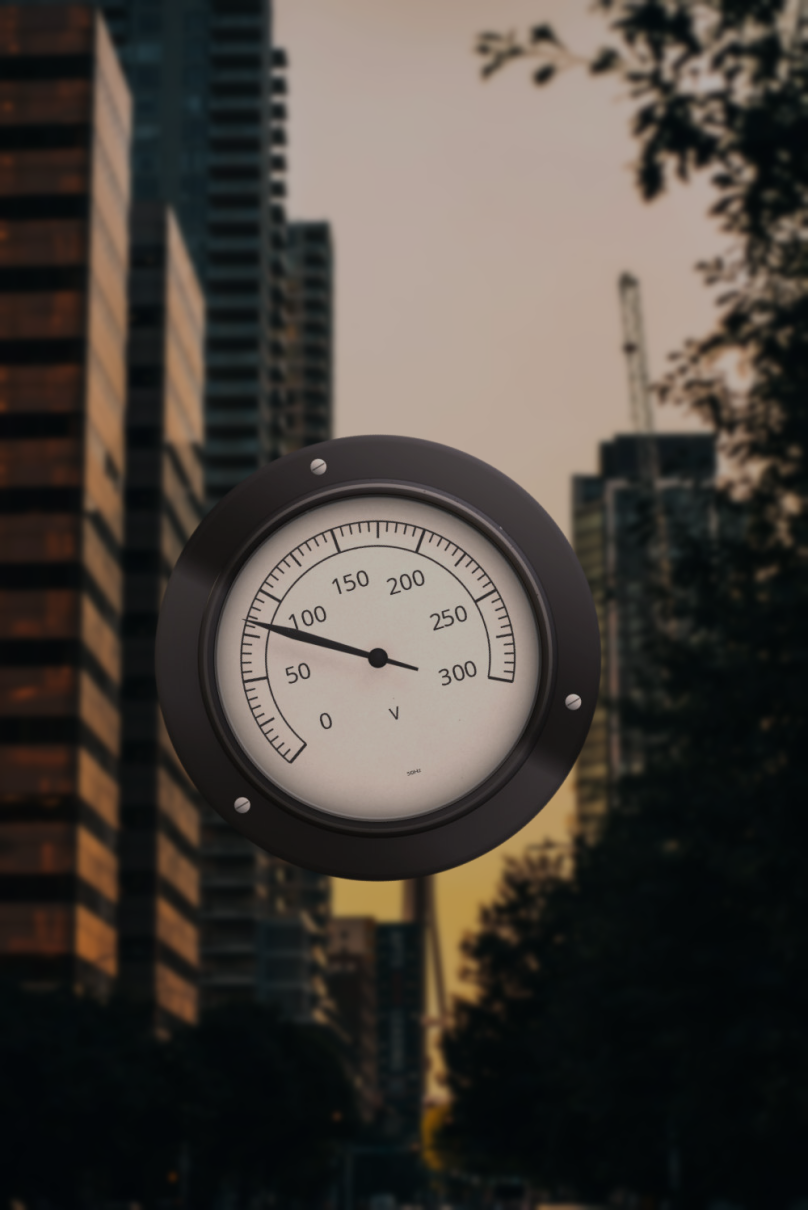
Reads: 82.5,V
